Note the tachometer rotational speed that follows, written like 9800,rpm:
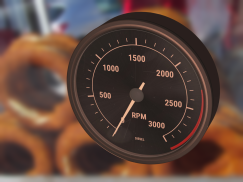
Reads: 0,rpm
